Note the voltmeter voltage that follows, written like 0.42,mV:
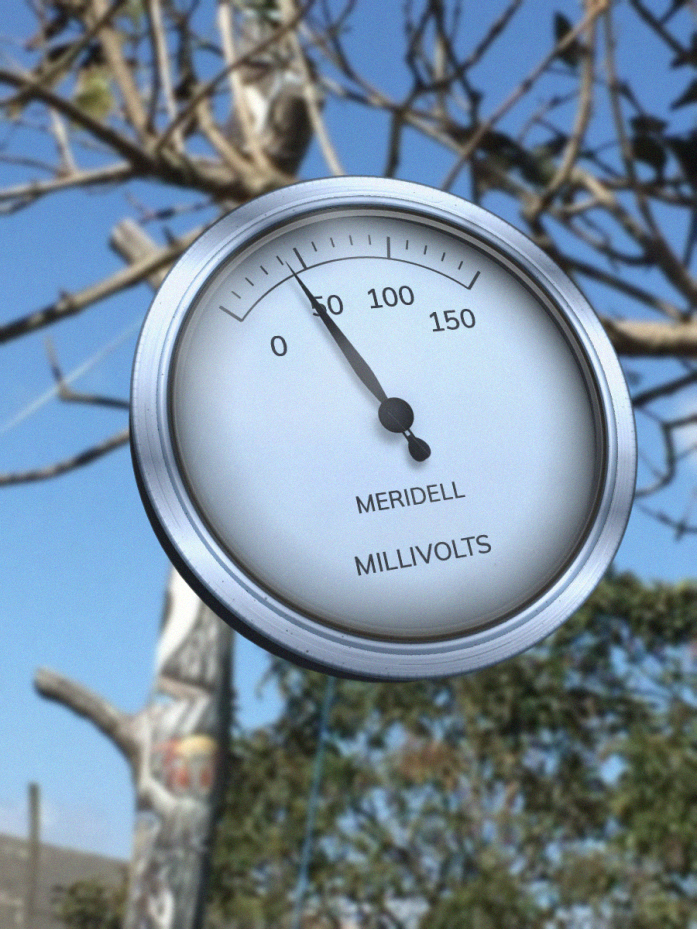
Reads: 40,mV
